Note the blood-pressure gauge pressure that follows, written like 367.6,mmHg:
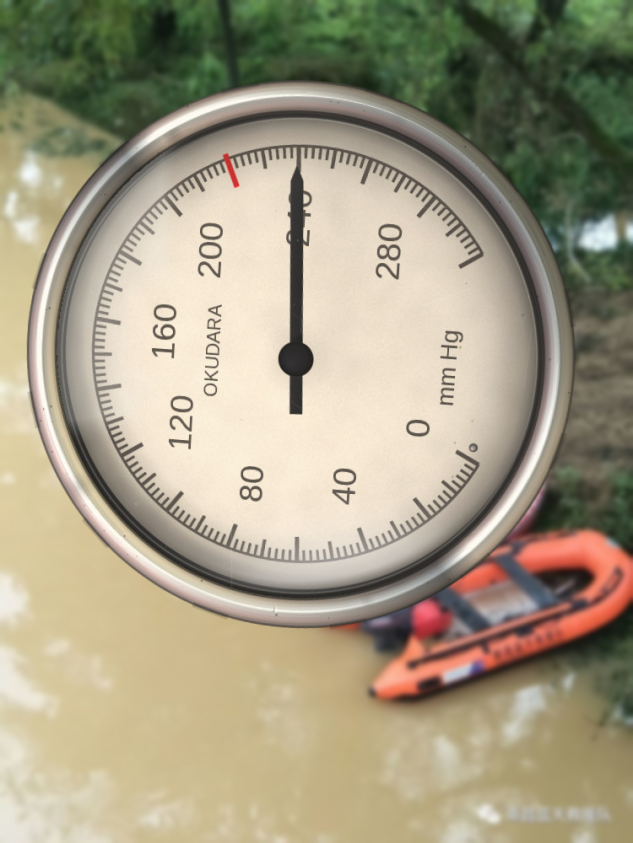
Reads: 240,mmHg
